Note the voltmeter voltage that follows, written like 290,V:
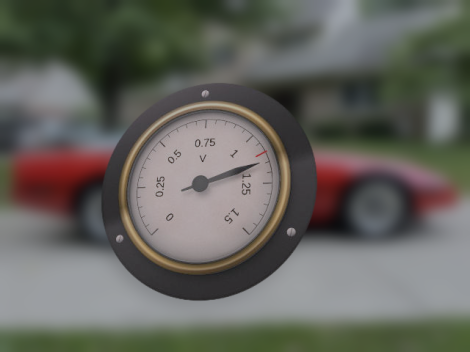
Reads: 1.15,V
